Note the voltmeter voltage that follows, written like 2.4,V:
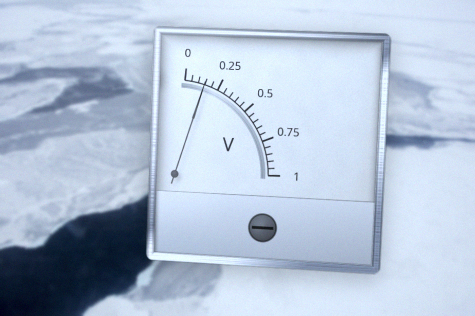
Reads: 0.15,V
